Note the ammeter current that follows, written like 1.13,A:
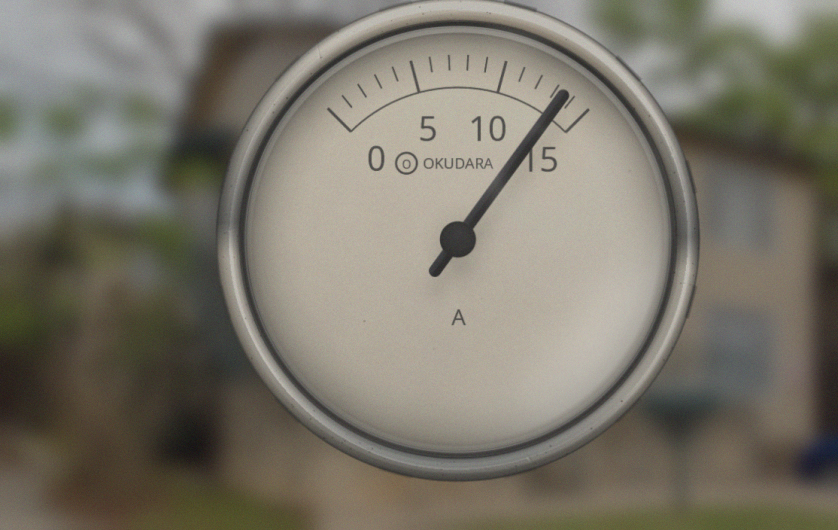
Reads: 13.5,A
